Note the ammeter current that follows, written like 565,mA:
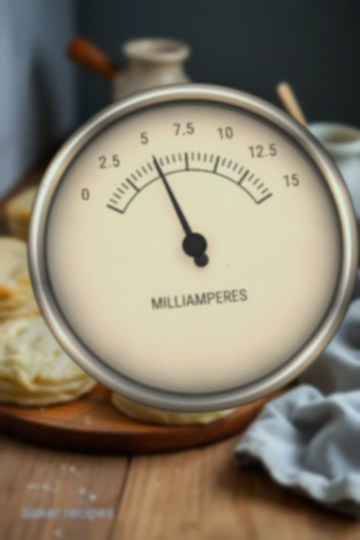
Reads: 5,mA
